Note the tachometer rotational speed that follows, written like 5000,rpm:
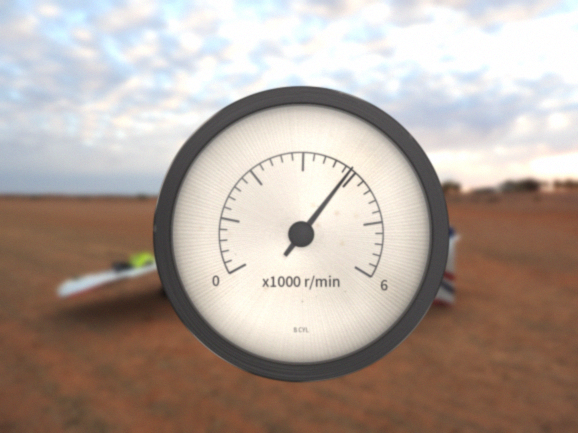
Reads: 3900,rpm
